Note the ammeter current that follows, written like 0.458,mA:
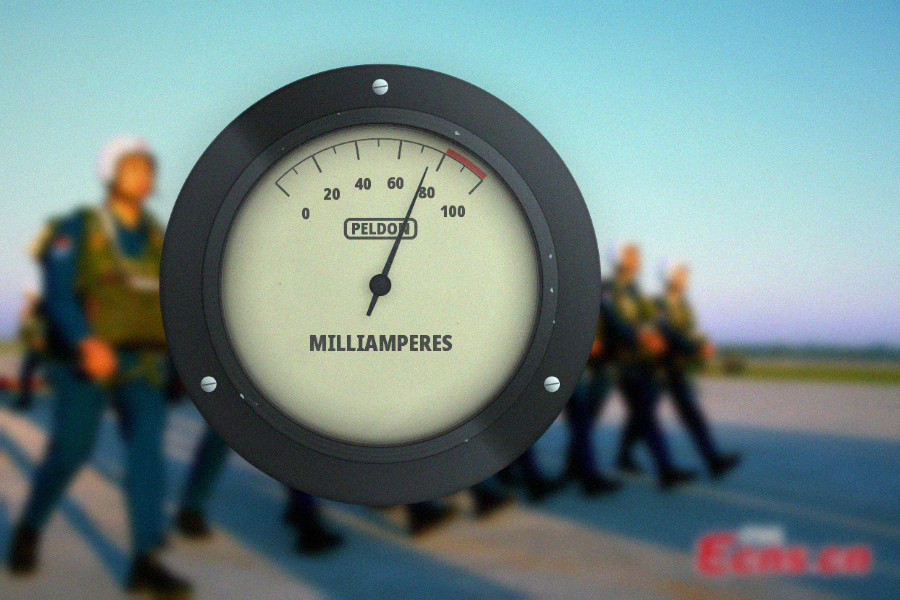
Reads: 75,mA
